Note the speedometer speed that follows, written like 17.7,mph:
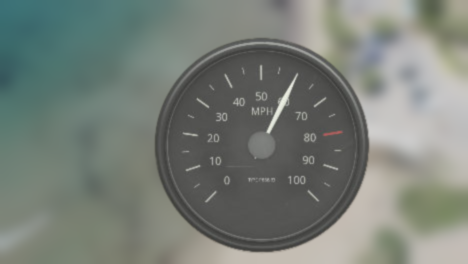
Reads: 60,mph
